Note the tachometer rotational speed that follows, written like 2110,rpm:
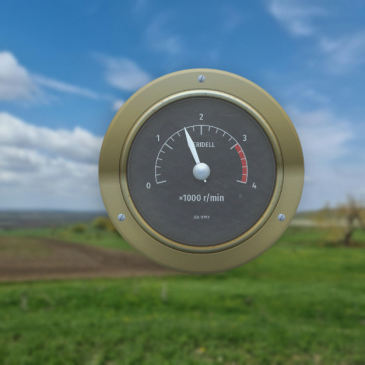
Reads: 1600,rpm
